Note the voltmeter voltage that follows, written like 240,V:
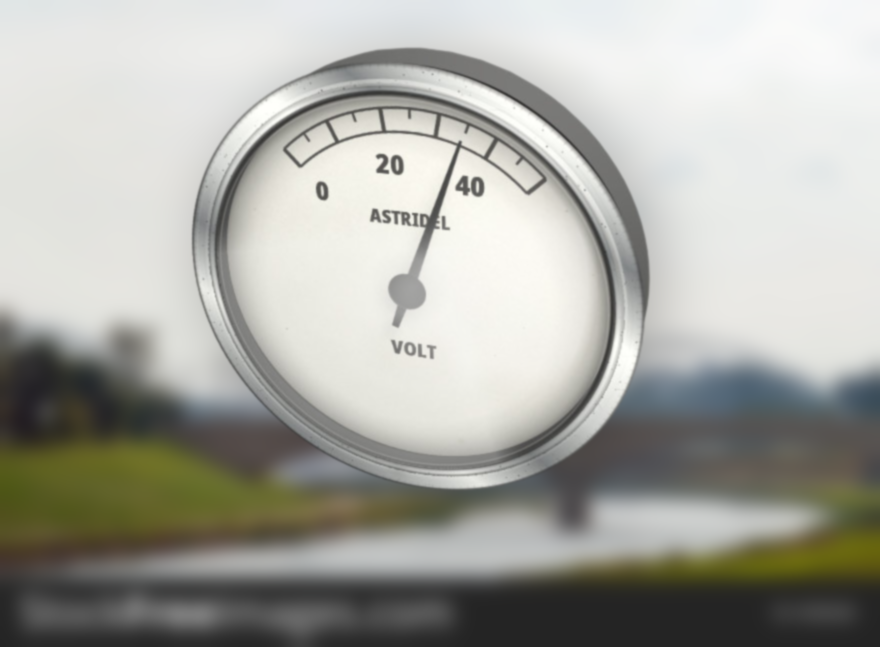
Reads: 35,V
